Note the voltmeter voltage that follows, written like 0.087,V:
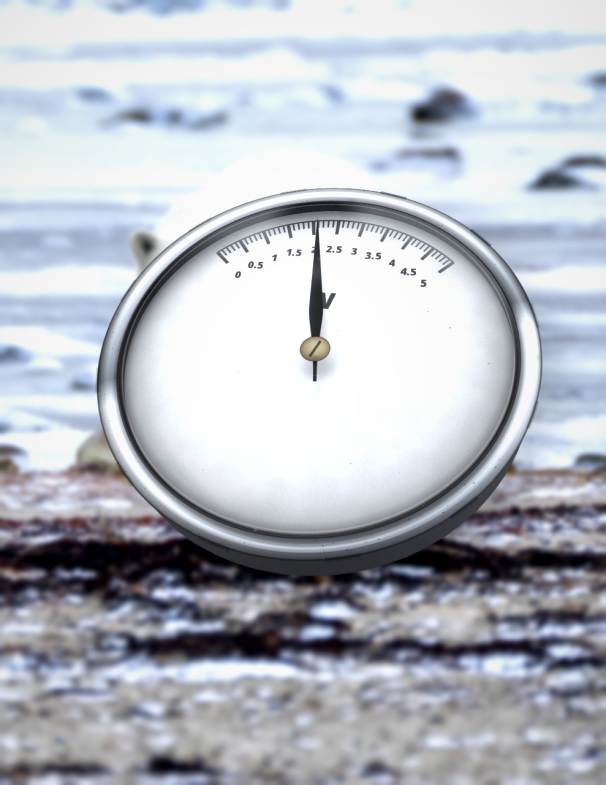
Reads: 2.1,V
